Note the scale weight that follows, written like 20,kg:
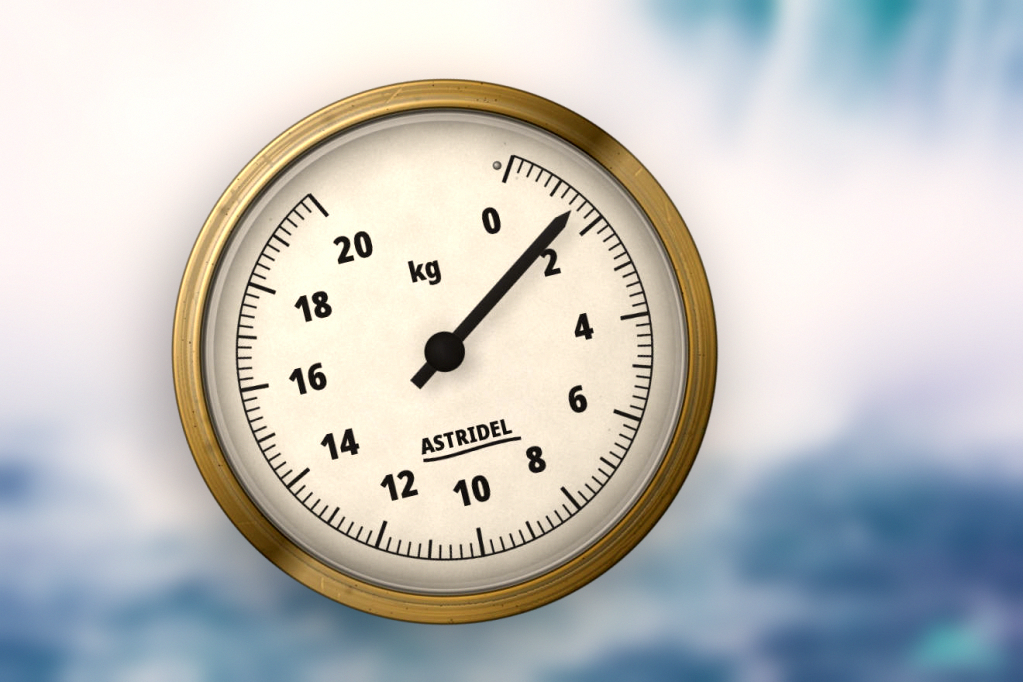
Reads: 1.5,kg
